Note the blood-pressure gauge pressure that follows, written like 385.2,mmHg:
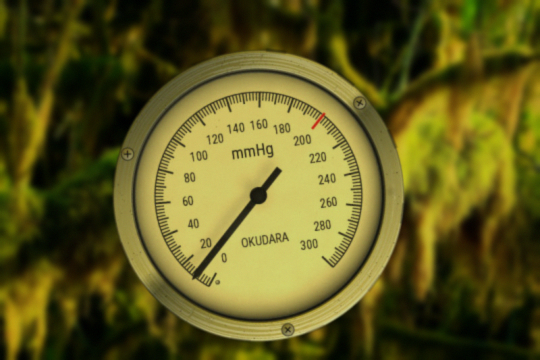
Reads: 10,mmHg
